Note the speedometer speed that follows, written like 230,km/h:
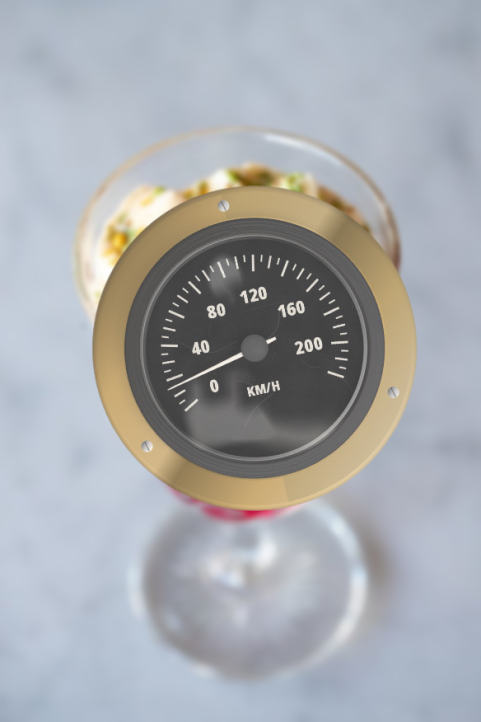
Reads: 15,km/h
